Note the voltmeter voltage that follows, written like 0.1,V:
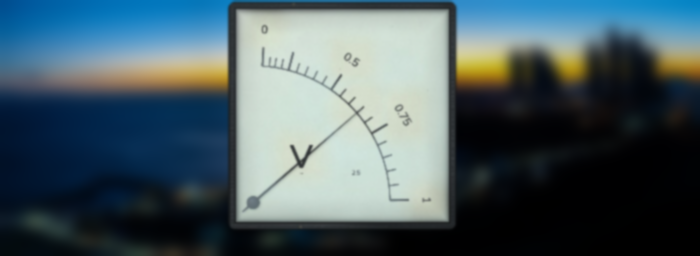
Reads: 0.65,V
